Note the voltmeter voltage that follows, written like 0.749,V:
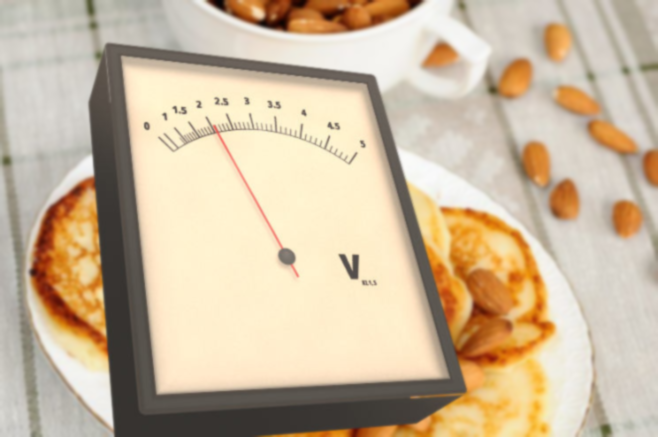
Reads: 2,V
